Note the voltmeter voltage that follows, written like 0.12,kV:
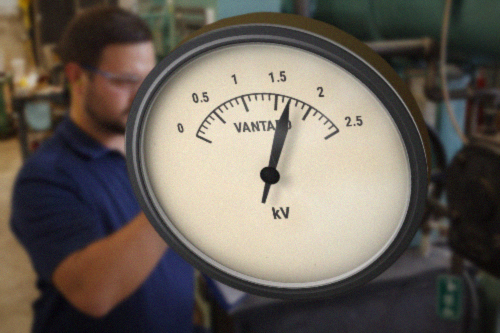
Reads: 1.7,kV
